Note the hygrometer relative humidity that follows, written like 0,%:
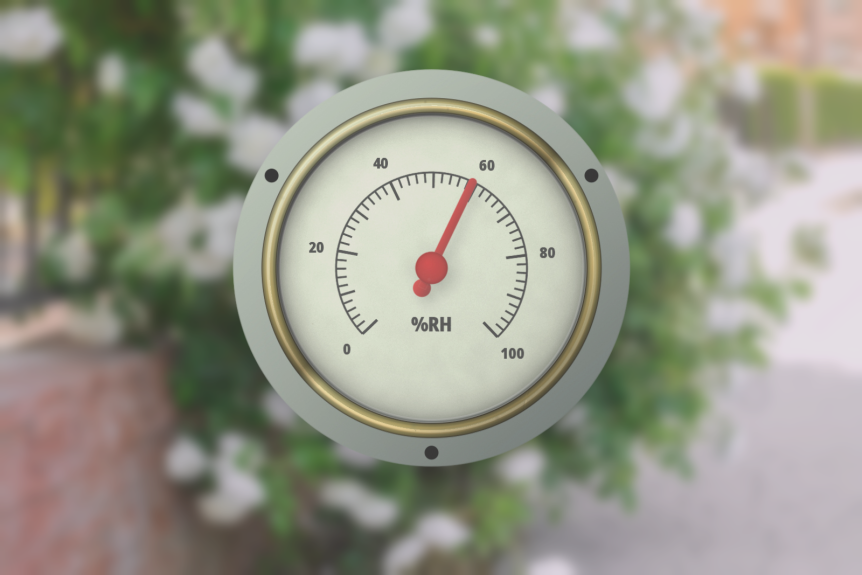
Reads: 59,%
